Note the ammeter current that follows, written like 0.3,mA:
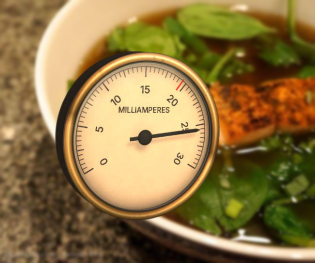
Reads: 25.5,mA
